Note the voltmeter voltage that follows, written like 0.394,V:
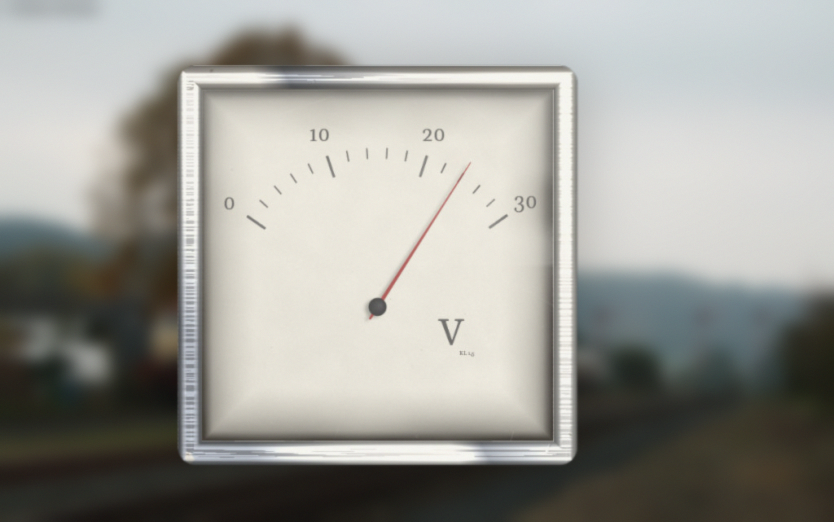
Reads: 24,V
